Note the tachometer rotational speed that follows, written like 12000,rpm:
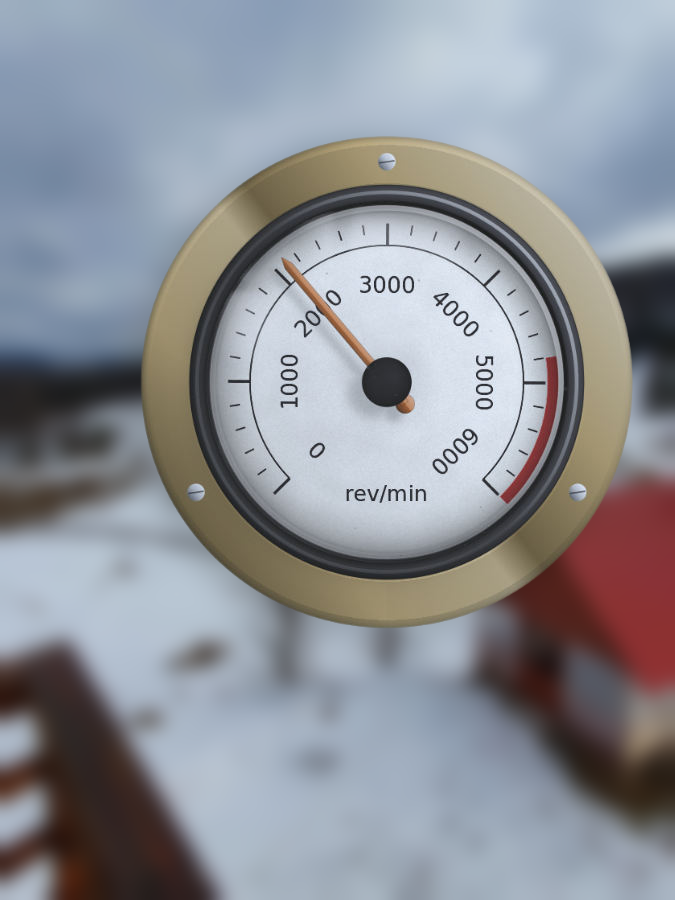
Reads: 2100,rpm
